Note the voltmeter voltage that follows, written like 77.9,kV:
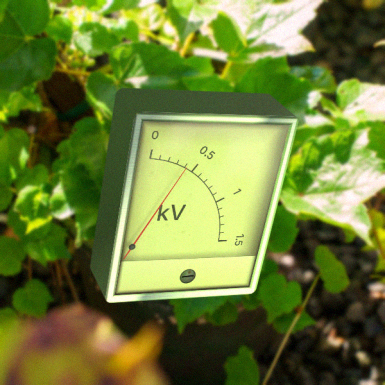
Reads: 0.4,kV
